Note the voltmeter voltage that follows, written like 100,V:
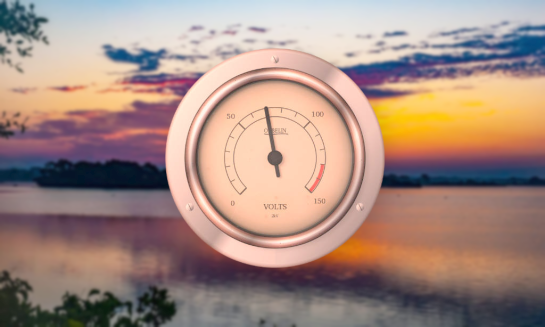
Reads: 70,V
